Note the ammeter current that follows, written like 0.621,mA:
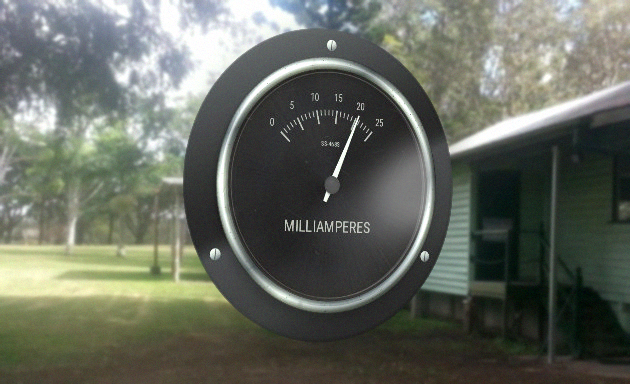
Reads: 20,mA
